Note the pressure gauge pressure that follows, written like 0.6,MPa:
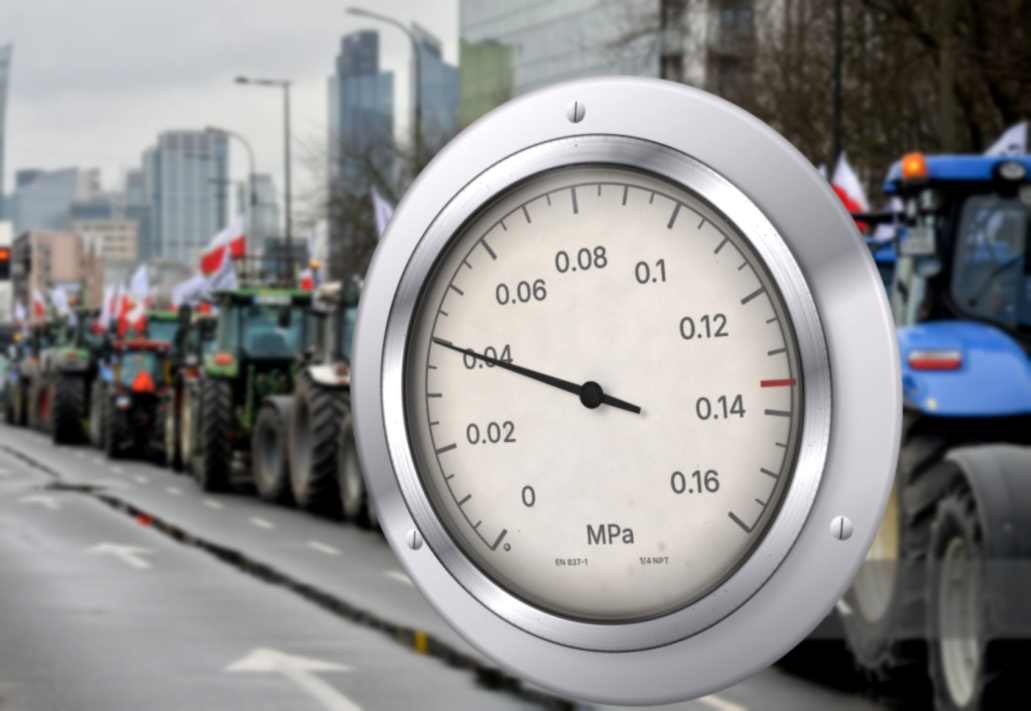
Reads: 0.04,MPa
